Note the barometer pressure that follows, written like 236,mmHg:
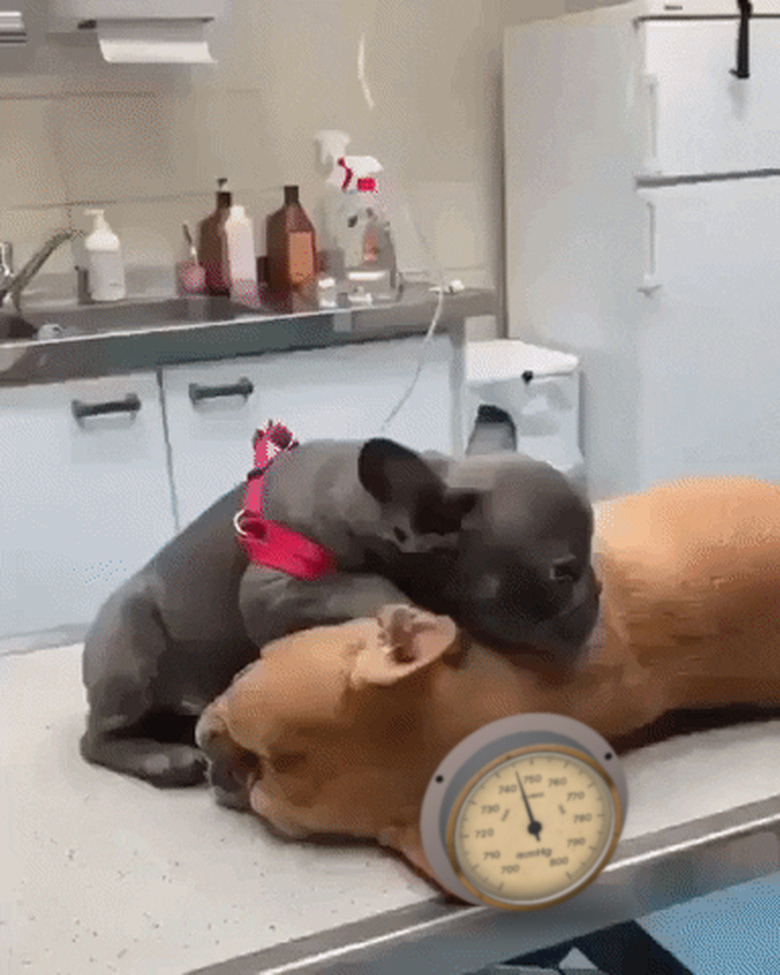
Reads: 745,mmHg
